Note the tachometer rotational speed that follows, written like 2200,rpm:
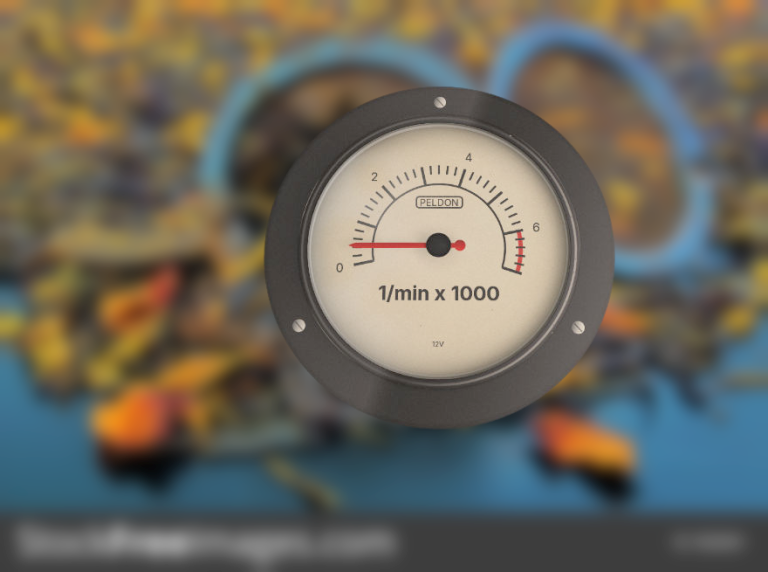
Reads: 400,rpm
